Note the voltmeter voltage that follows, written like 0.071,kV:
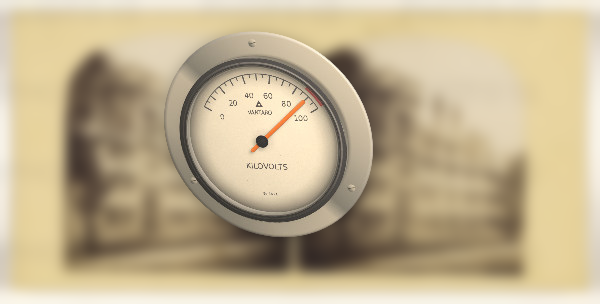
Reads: 90,kV
